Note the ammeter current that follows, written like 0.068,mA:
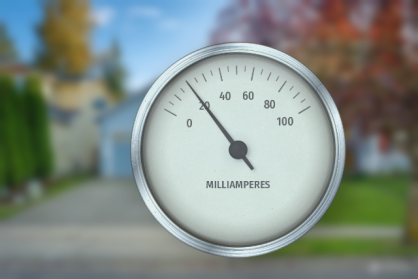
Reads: 20,mA
